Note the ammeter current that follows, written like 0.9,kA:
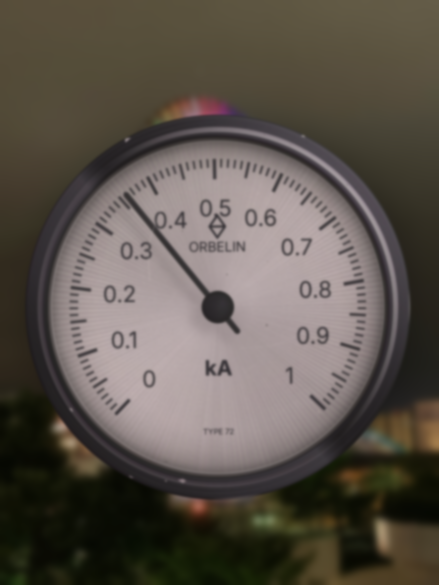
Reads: 0.36,kA
